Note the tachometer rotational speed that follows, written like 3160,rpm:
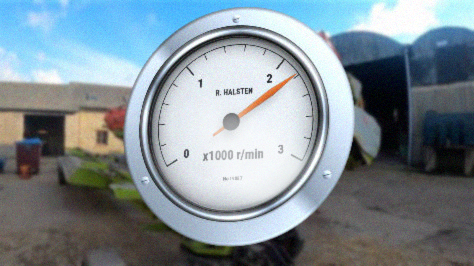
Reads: 2200,rpm
